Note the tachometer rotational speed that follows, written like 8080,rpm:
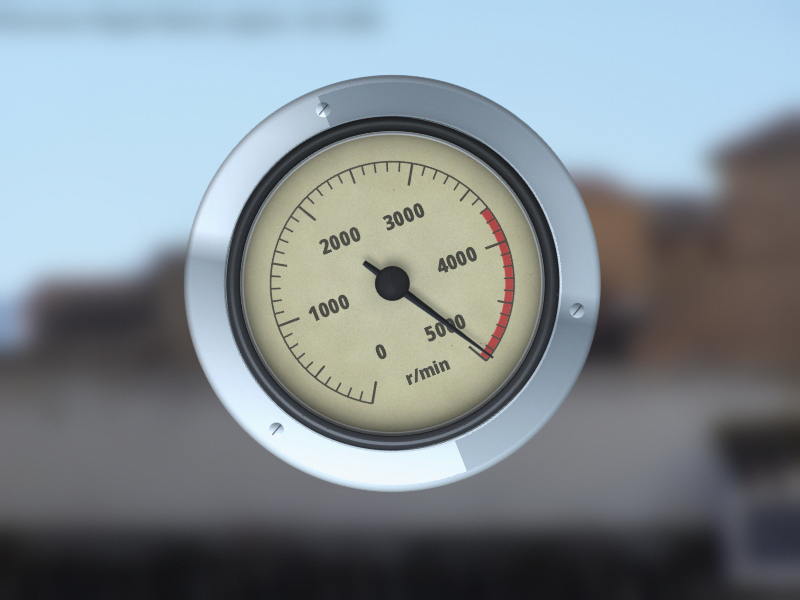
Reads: 4950,rpm
